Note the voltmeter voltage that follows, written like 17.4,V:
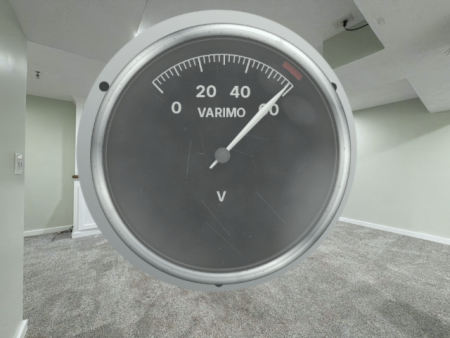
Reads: 58,V
